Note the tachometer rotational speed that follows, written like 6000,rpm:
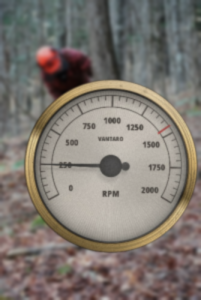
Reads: 250,rpm
